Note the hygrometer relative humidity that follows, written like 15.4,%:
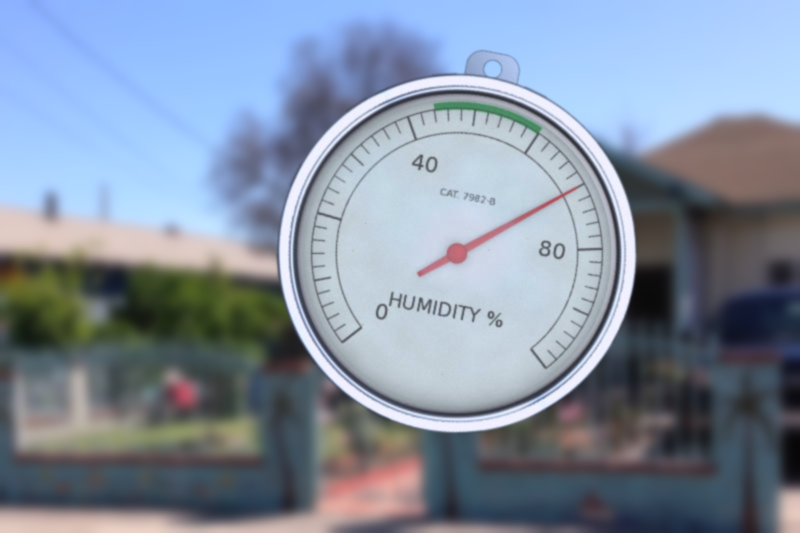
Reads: 70,%
